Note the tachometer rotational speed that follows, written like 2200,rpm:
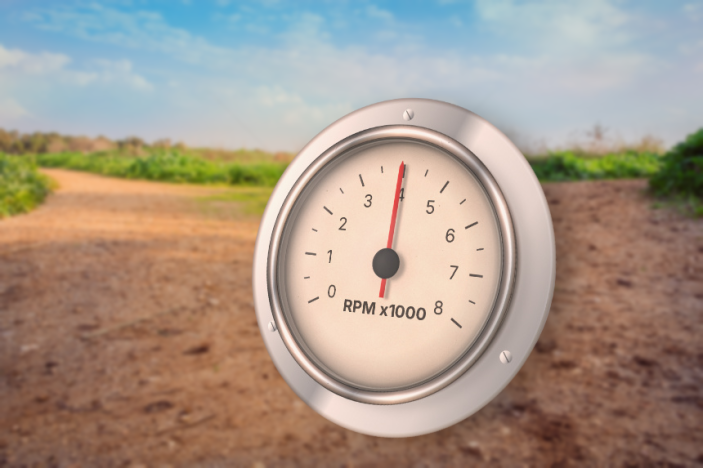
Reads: 4000,rpm
